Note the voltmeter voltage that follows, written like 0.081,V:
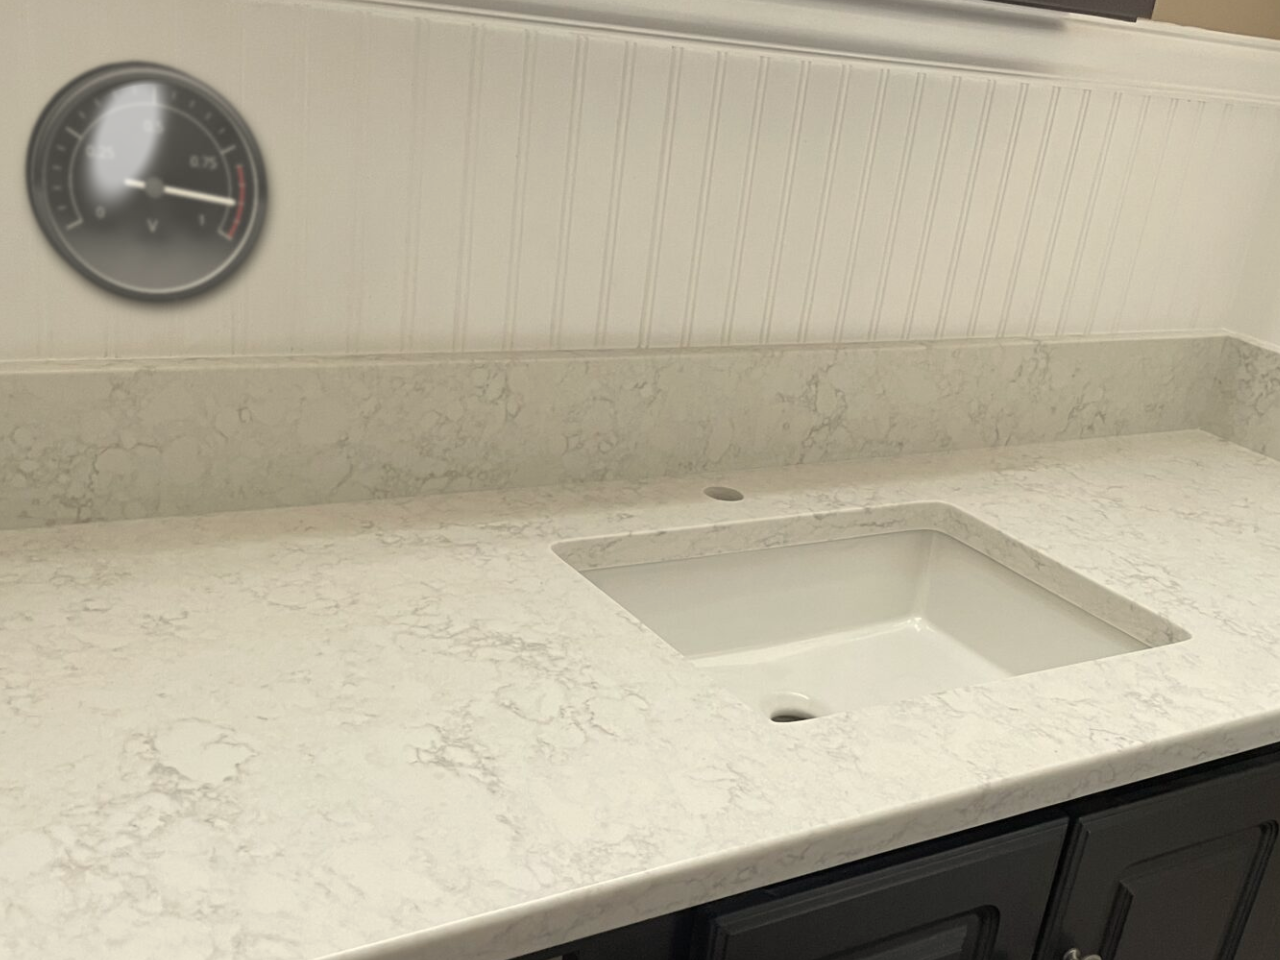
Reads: 0.9,V
